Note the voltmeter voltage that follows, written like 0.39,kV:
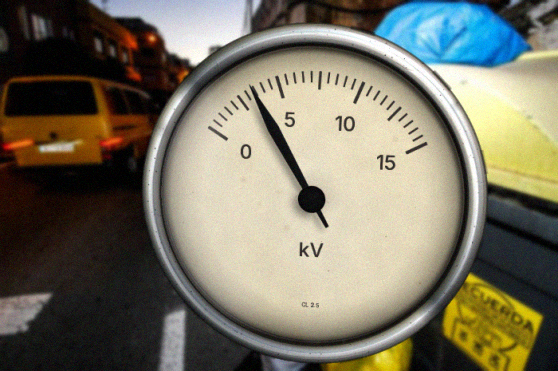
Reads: 3.5,kV
